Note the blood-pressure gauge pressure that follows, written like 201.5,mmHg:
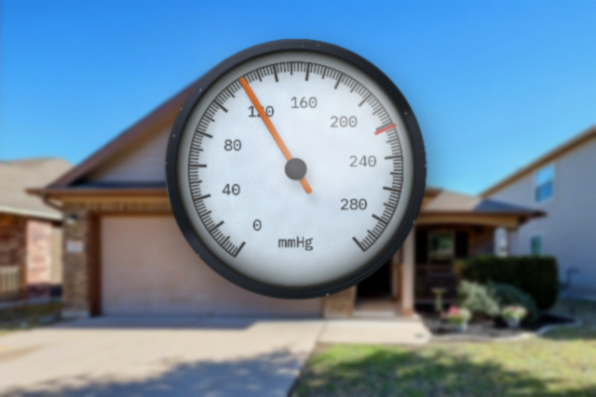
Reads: 120,mmHg
